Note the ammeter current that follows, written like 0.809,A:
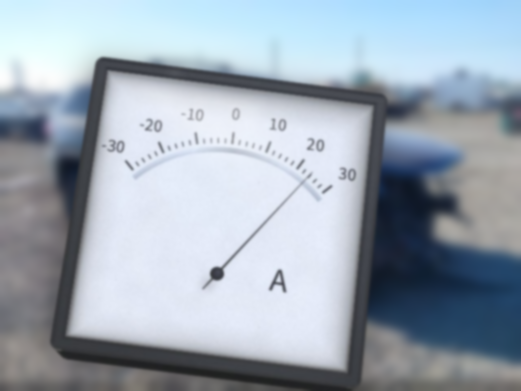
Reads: 24,A
